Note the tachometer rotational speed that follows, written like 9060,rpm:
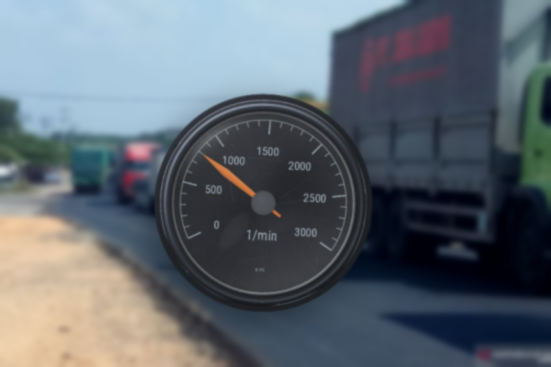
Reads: 800,rpm
